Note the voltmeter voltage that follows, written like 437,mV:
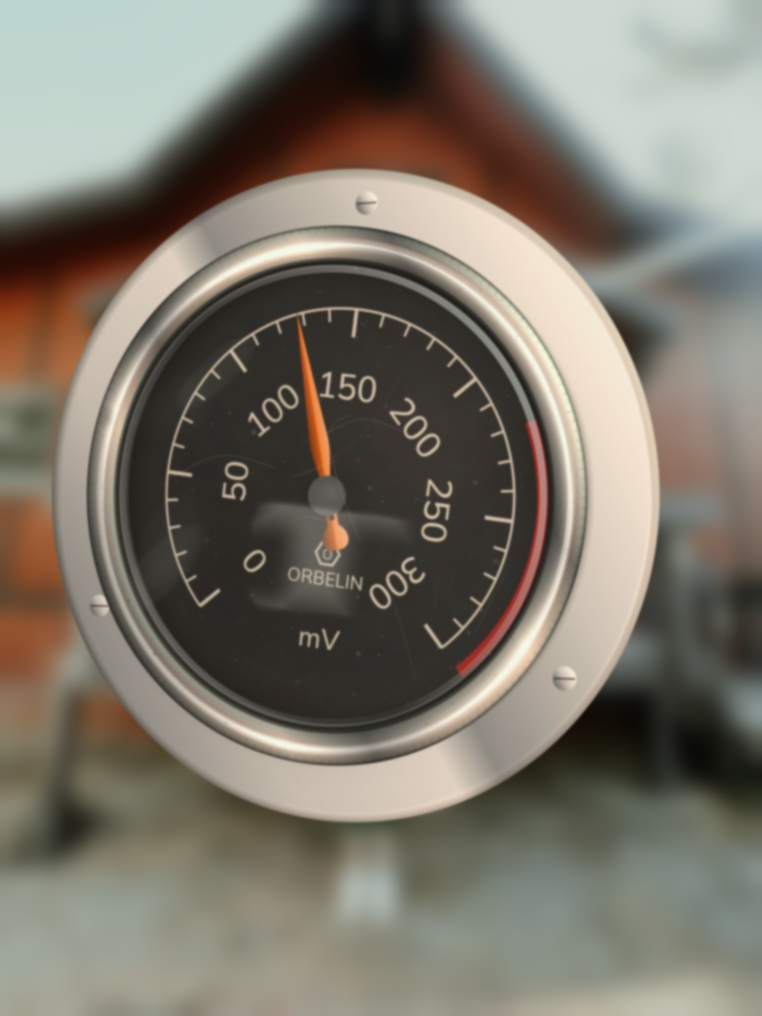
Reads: 130,mV
